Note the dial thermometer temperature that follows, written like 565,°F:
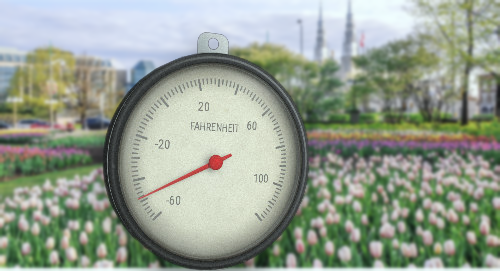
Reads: -48,°F
